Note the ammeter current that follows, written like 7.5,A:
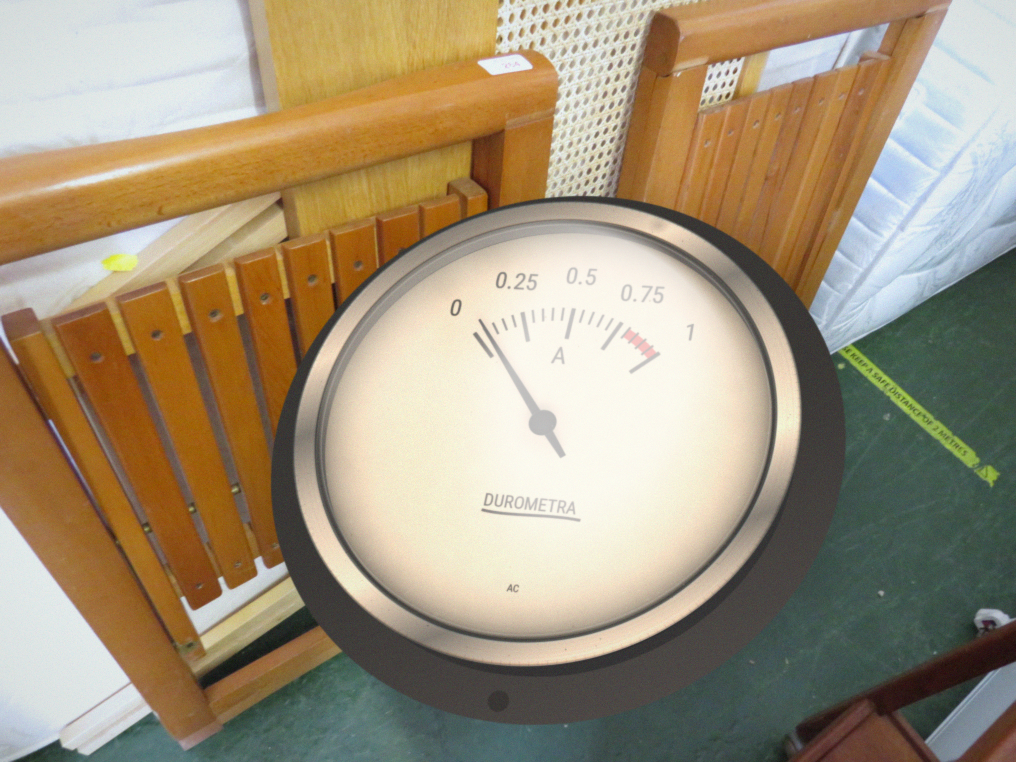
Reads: 0.05,A
